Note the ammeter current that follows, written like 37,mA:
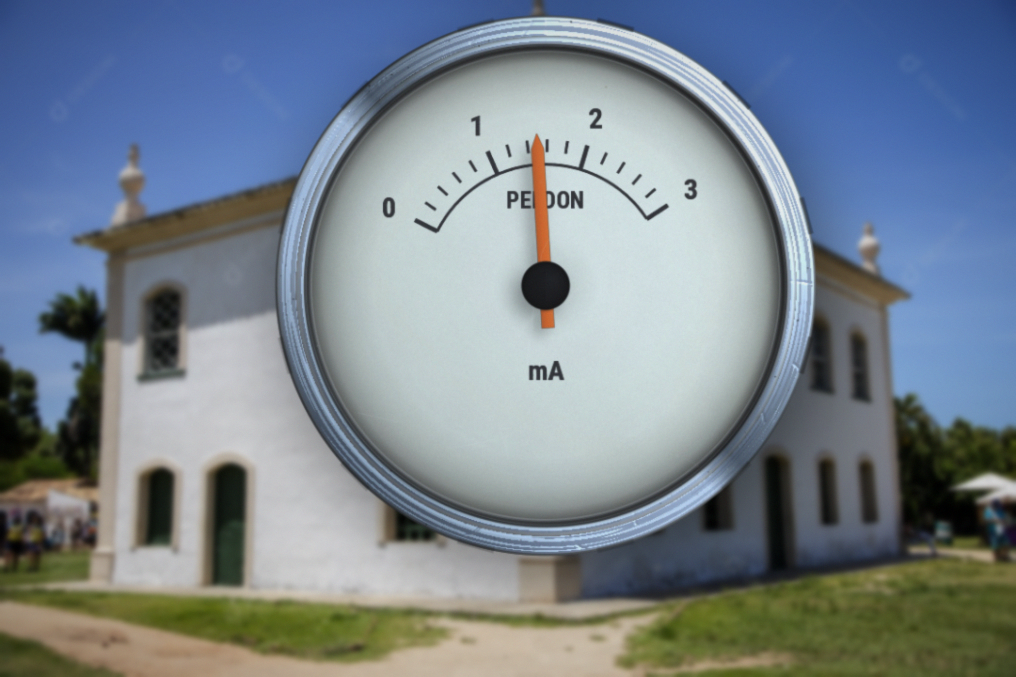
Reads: 1.5,mA
